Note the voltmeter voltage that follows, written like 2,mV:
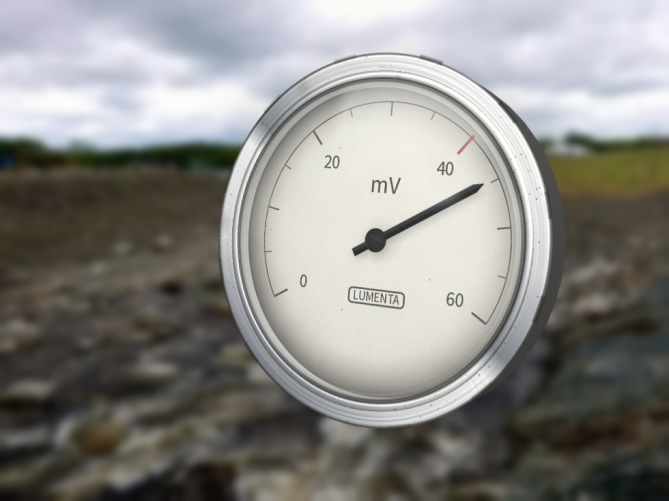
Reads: 45,mV
